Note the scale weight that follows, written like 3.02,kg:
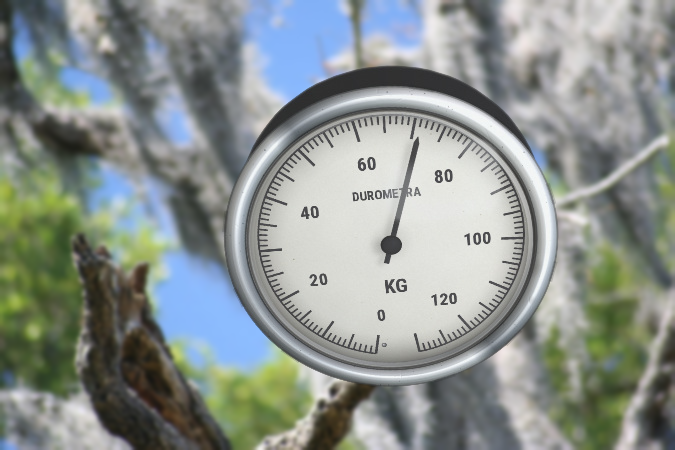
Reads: 71,kg
